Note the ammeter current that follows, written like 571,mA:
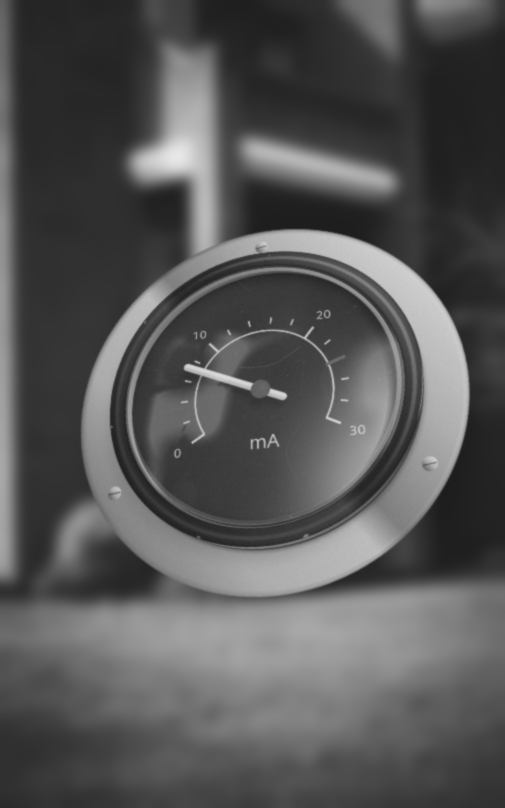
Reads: 7,mA
